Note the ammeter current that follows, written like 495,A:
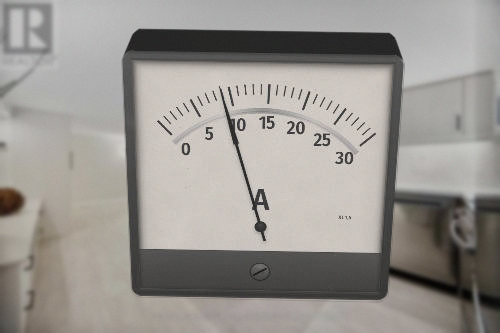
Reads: 9,A
